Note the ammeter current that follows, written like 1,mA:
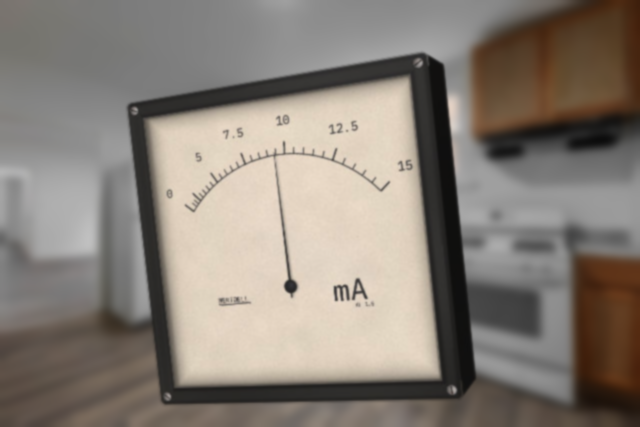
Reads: 9.5,mA
